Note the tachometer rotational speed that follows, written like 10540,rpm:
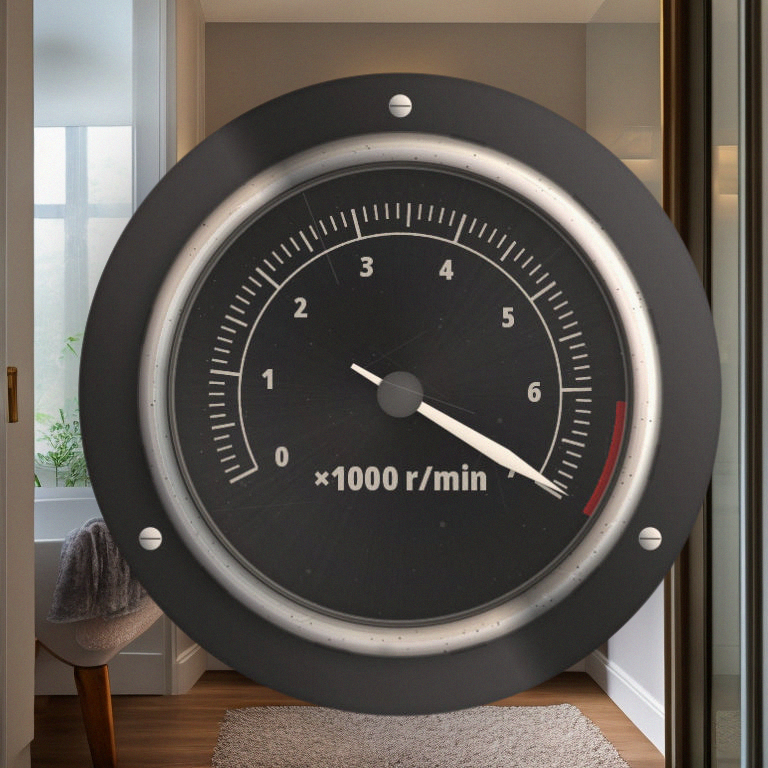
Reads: 6950,rpm
